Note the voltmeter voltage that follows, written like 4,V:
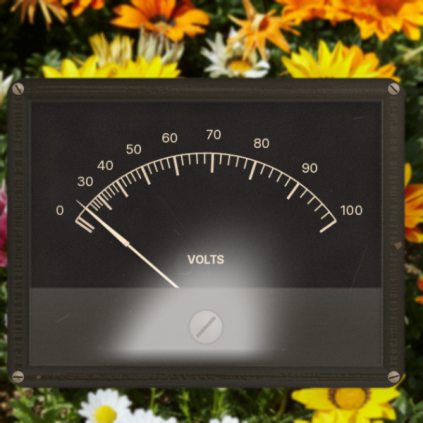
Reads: 20,V
